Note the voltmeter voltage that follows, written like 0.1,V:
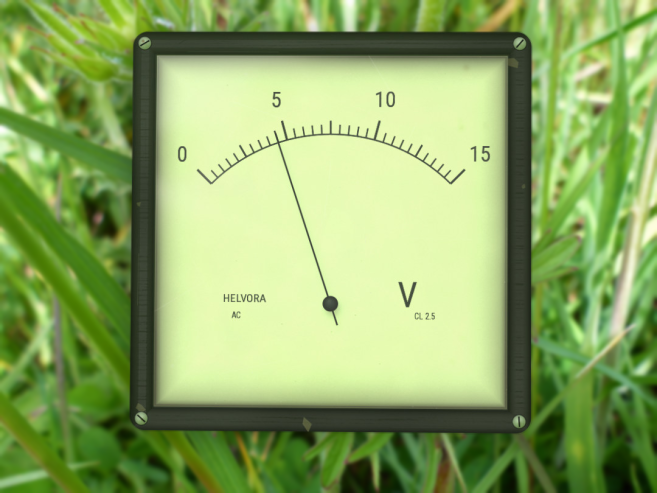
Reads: 4.5,V
